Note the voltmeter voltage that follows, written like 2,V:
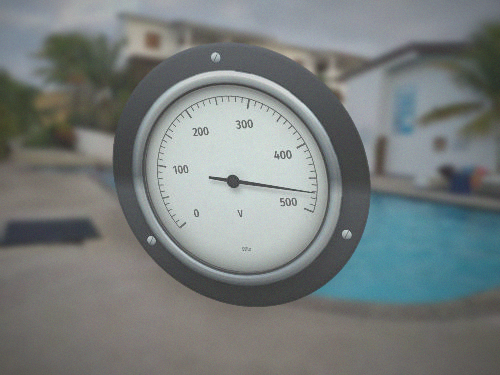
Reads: 470,V
